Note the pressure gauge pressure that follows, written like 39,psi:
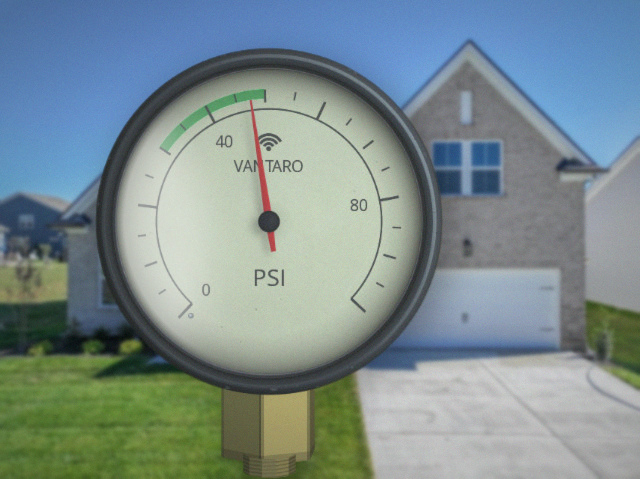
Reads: 47.5,psi
